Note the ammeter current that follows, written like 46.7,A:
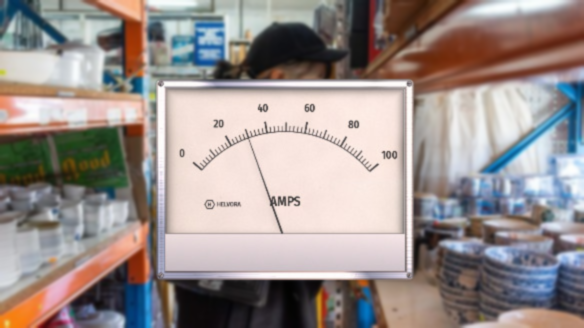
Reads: 30,A
